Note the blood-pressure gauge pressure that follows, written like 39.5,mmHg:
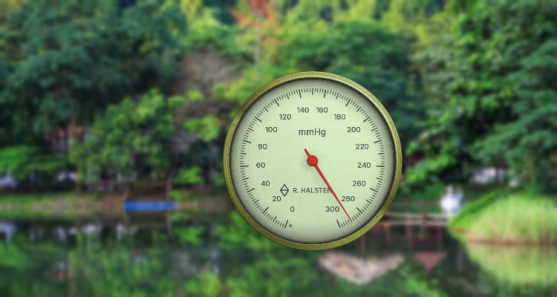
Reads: 290,mmHg
